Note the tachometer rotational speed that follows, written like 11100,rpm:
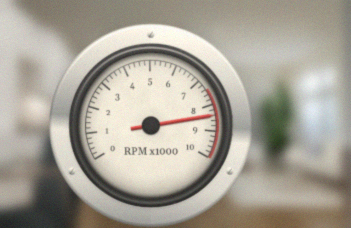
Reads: 8400,rpm
